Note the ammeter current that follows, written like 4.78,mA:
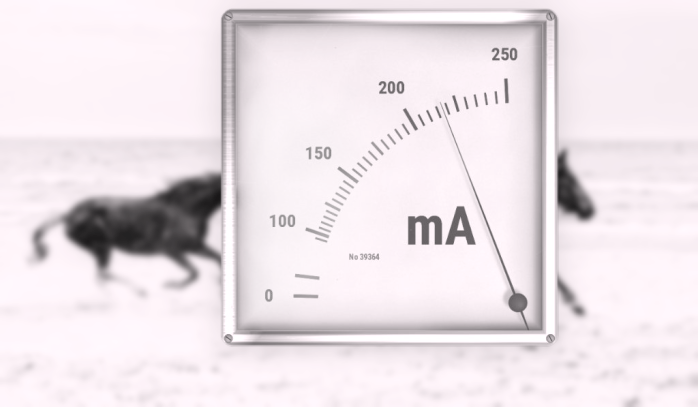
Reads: 217.5,mA
